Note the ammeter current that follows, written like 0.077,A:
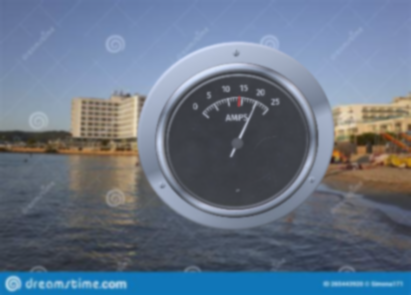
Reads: 20,A
